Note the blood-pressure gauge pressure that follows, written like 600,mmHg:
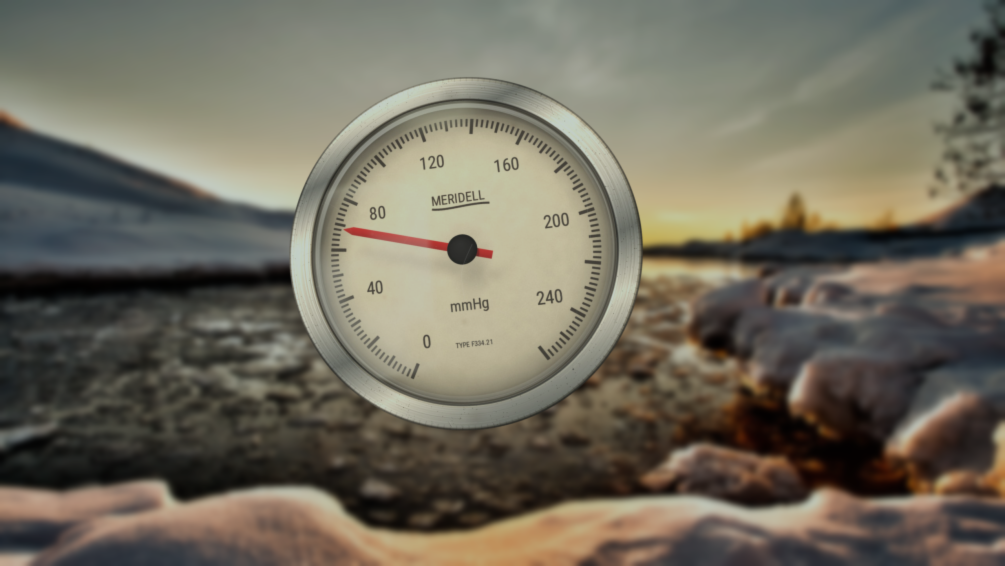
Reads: 68,mmHg
